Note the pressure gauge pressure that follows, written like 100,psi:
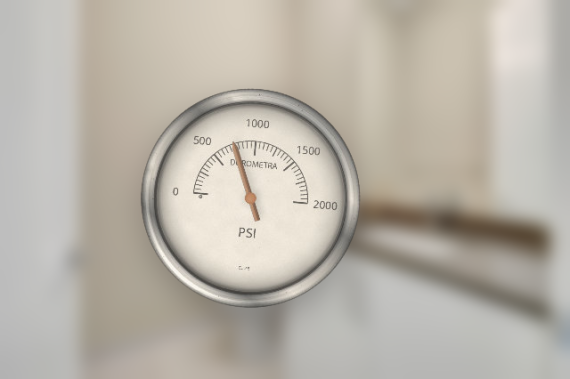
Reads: 750,psi
